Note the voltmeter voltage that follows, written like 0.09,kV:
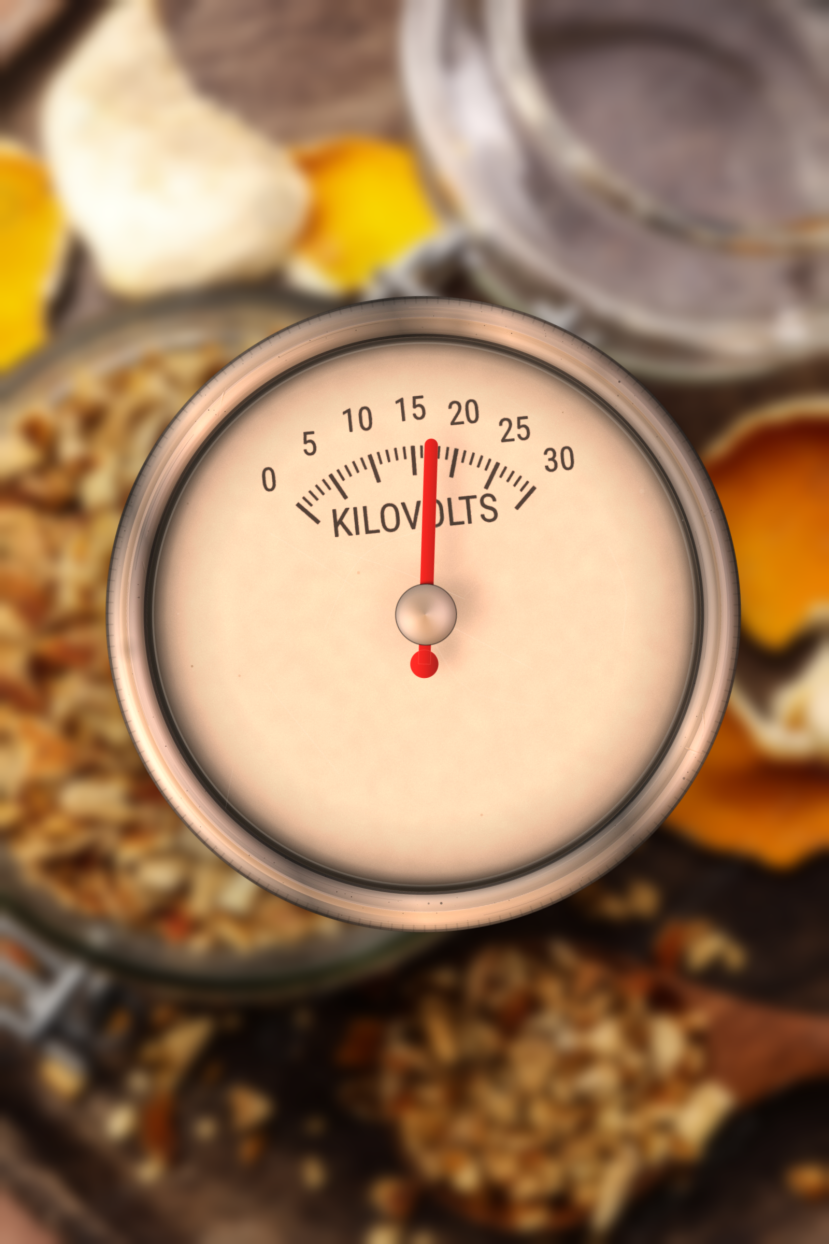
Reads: 17,kV
